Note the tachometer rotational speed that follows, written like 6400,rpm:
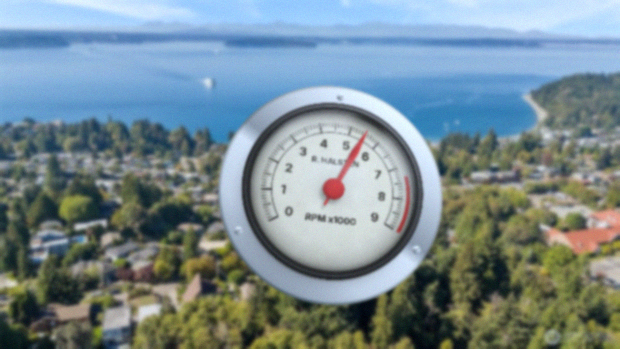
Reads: 5500,rpm
